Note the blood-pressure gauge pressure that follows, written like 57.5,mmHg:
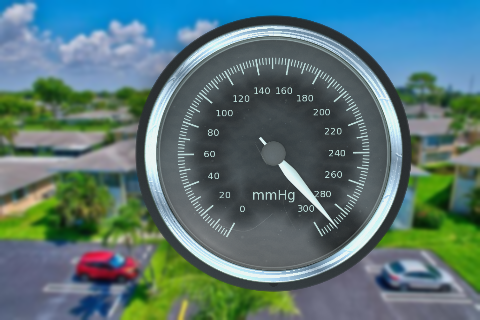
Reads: 290,mmHg
